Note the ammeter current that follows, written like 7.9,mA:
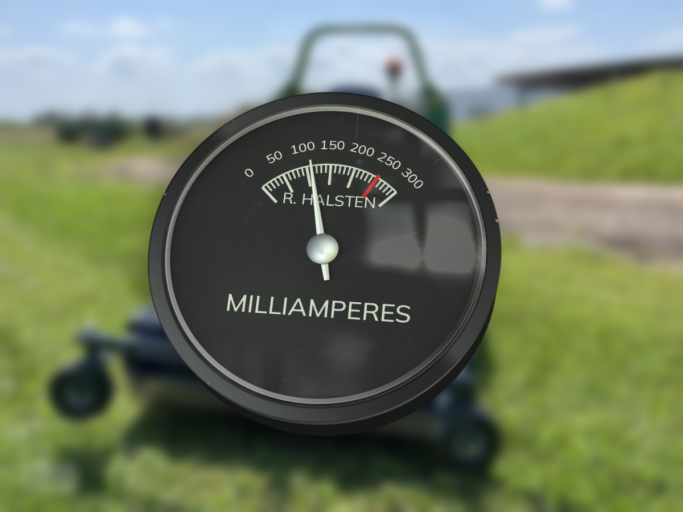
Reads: 110,mA
